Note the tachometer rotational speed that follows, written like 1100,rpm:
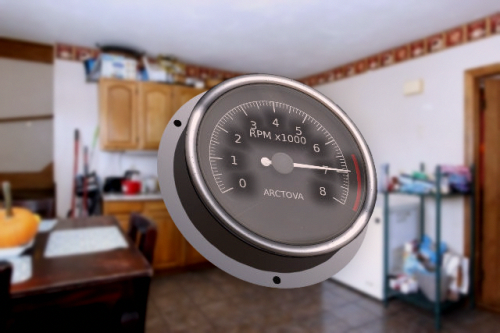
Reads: 7000,rpm
